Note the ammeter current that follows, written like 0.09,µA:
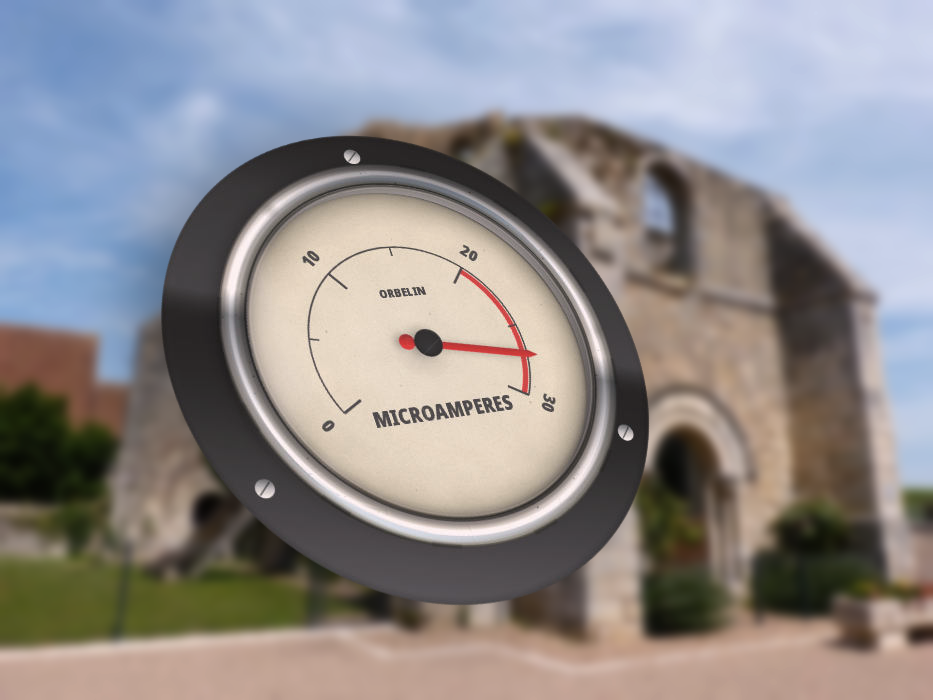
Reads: 27.5,µA
